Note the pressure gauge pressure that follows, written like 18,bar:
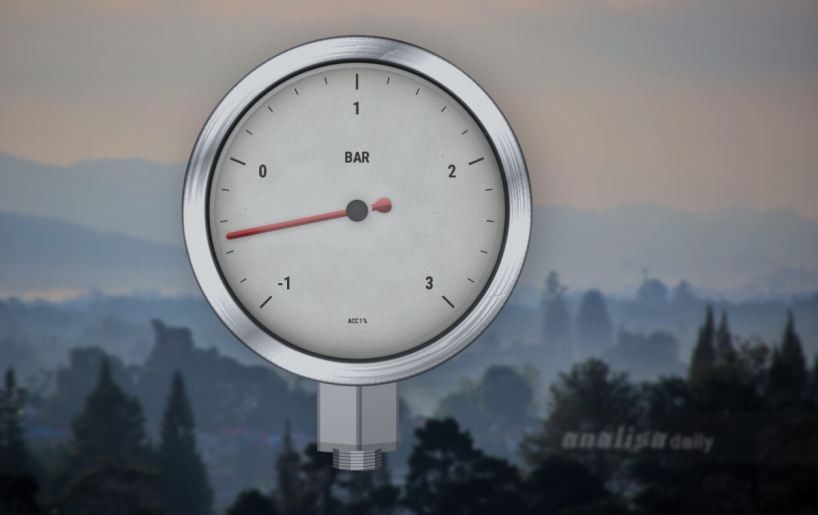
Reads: -0.5,bar
